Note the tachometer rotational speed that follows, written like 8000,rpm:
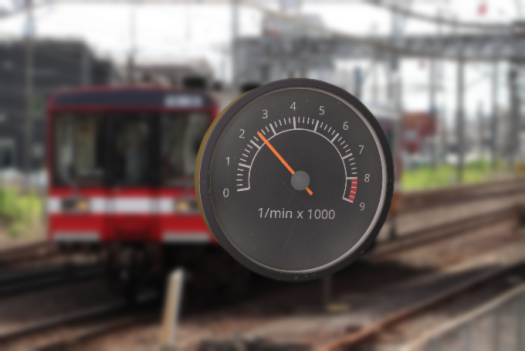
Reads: 2400,rpm
